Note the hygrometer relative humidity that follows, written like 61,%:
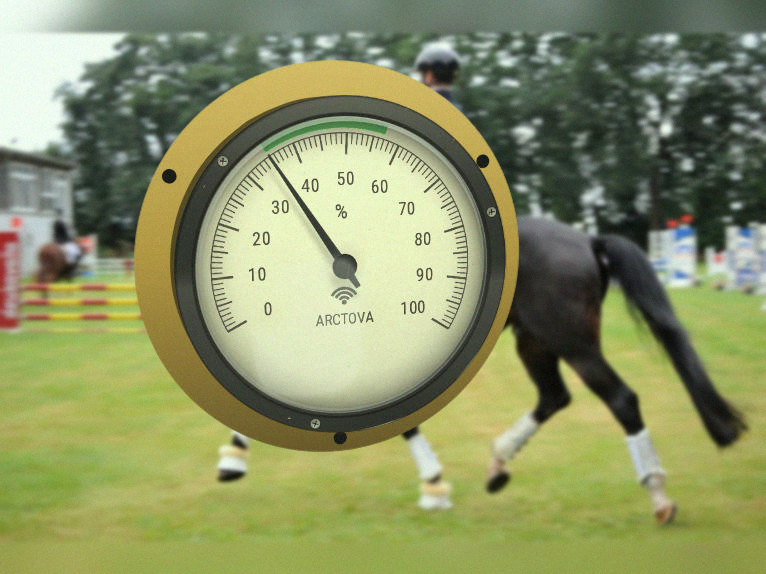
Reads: 35,%
